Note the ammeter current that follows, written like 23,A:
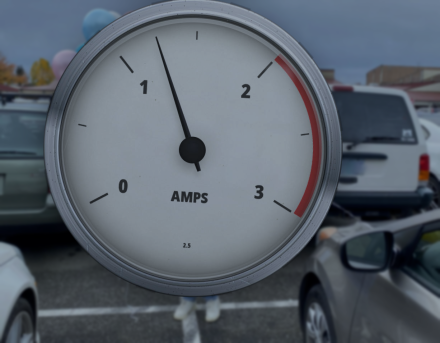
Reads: 1.25,A
